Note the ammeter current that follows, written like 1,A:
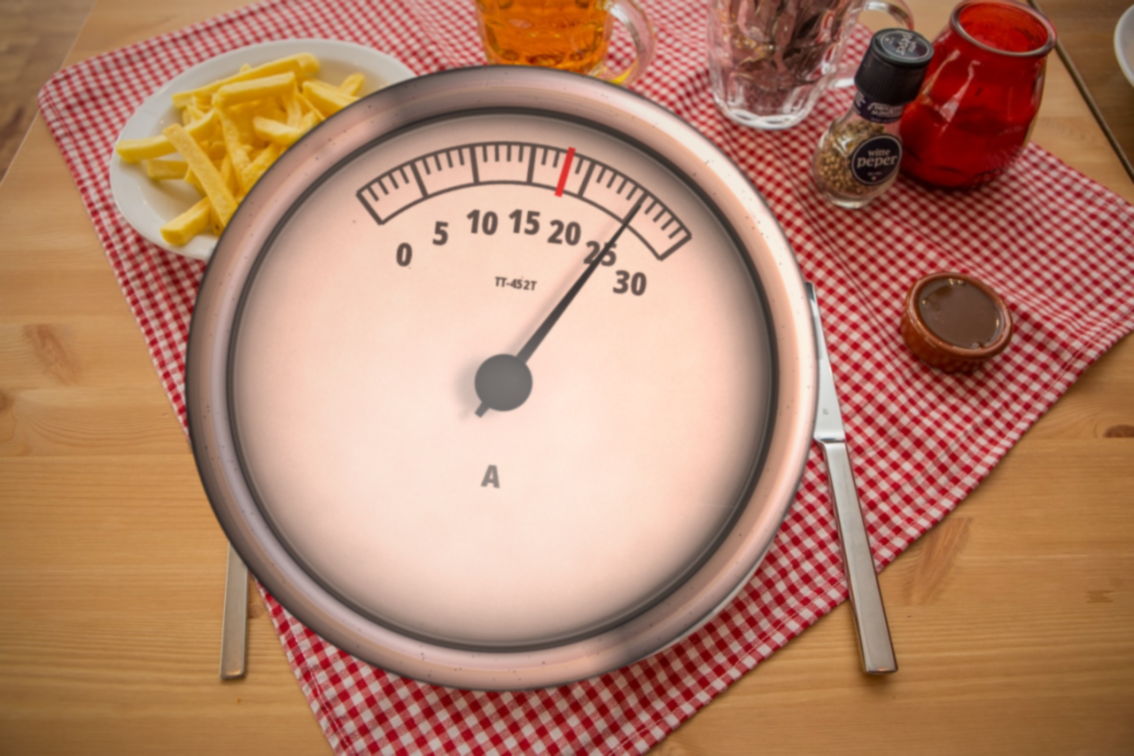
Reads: 25,A
